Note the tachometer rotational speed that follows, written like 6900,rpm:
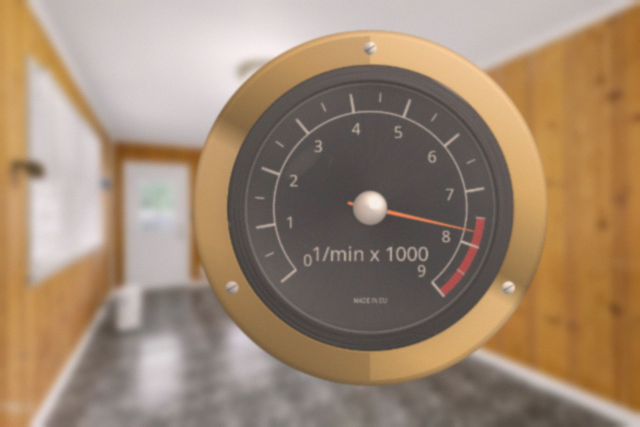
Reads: 7750,rpm
